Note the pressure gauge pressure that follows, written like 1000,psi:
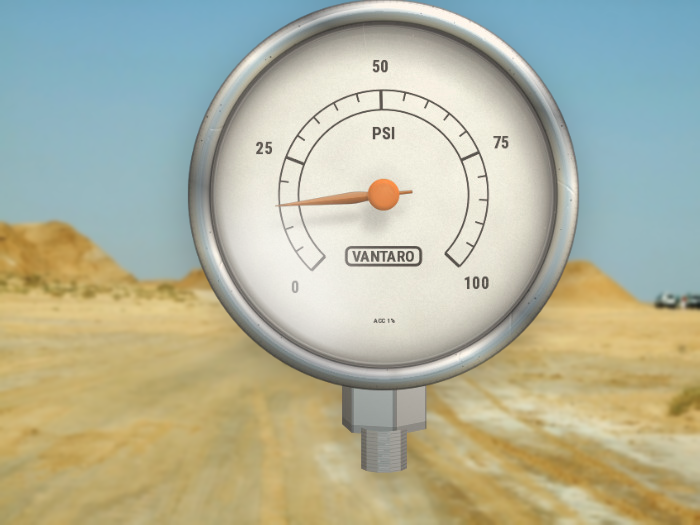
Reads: 15,psi
